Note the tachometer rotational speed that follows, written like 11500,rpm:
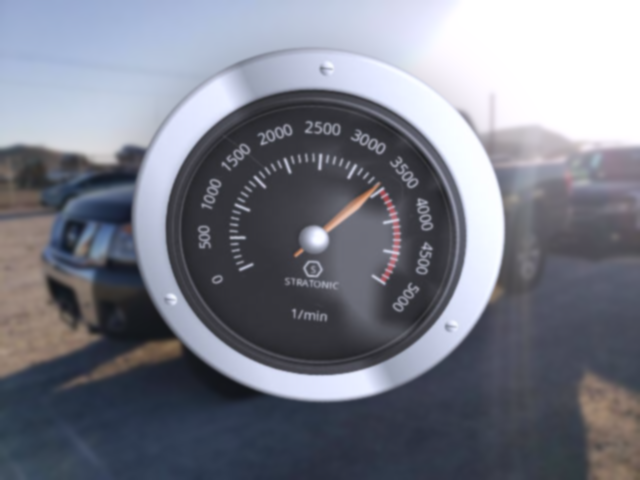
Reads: 3400,rpm
